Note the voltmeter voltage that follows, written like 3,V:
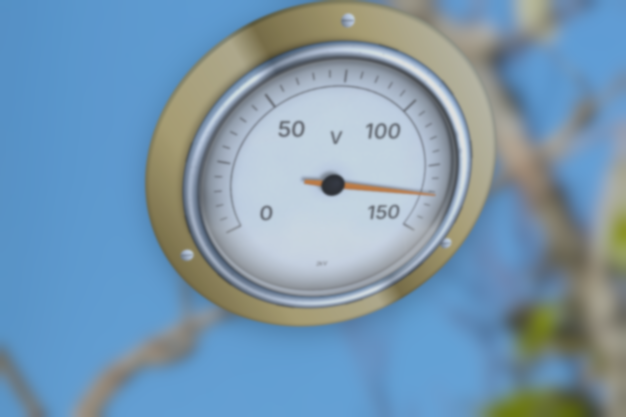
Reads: 135,V
